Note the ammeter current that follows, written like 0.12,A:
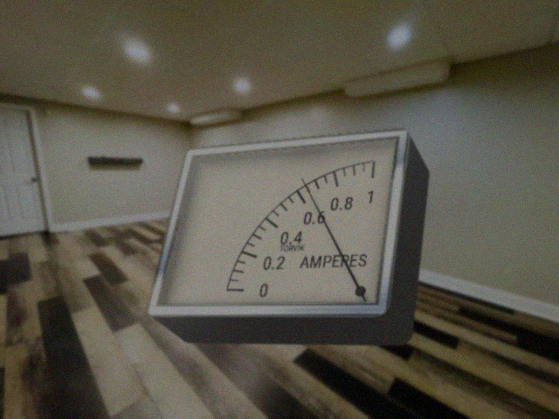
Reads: 0.65,A
